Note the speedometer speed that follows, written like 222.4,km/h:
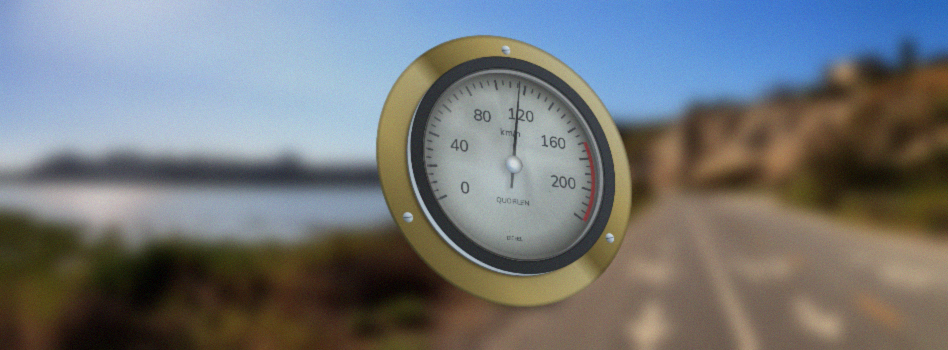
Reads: 115,km/h
